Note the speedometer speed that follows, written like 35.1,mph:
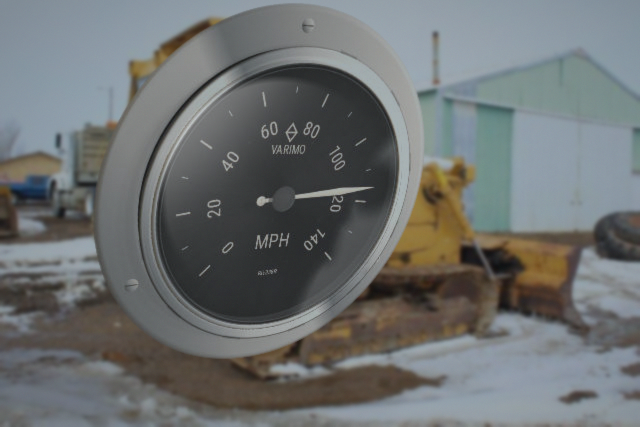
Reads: 115,mph
